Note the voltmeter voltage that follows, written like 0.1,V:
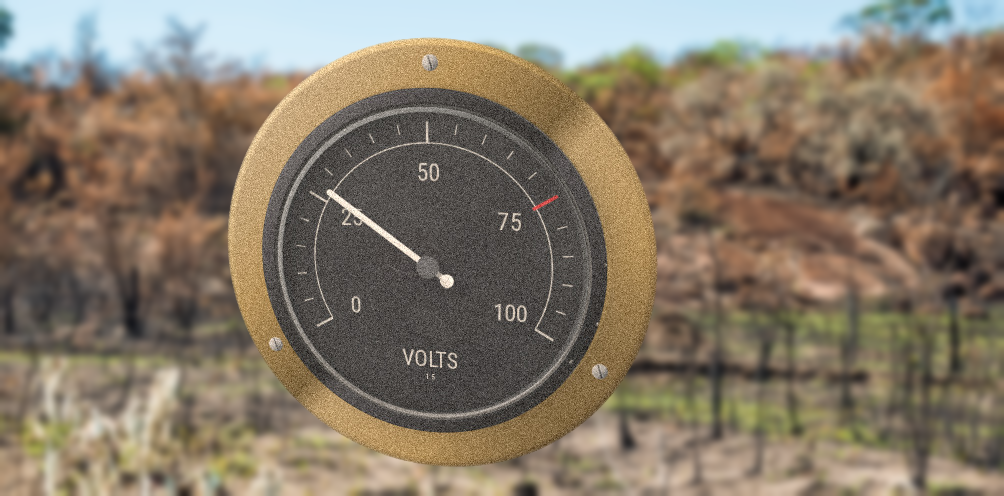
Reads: 27.5,V
